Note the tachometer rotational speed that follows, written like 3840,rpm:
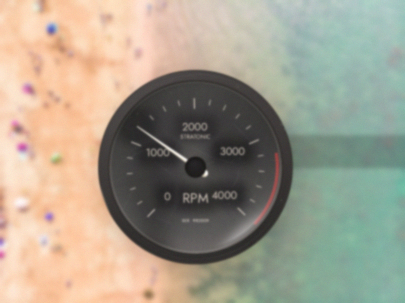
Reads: 1200,rpm
